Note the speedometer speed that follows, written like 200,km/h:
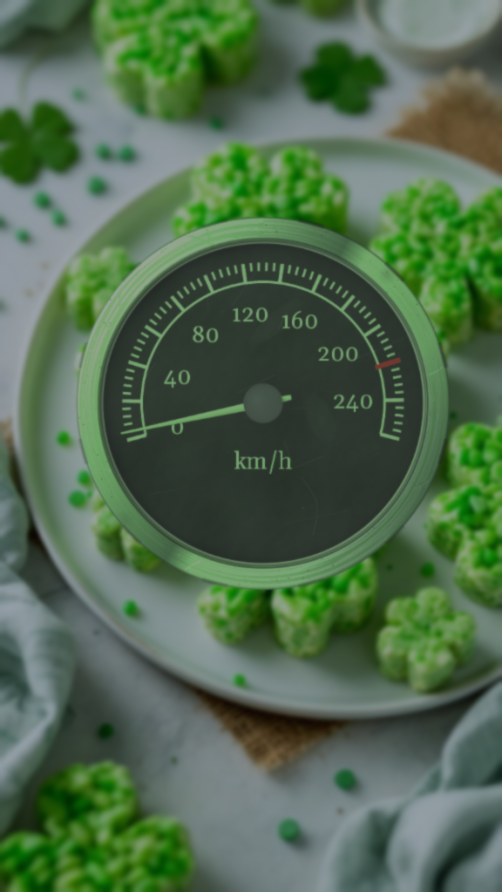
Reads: 4,km/h
